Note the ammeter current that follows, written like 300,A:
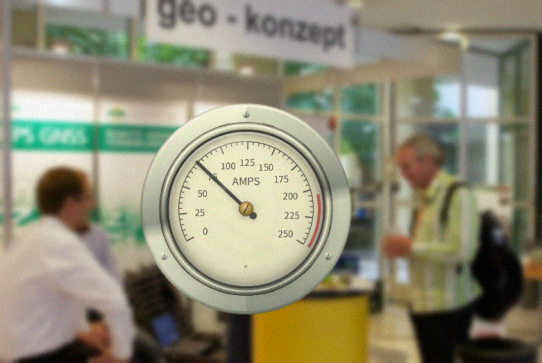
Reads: 75,A
